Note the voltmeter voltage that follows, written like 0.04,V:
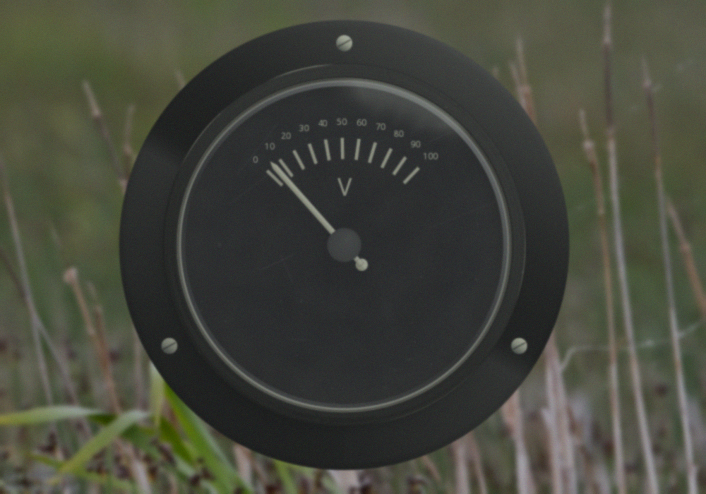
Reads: 5,V
